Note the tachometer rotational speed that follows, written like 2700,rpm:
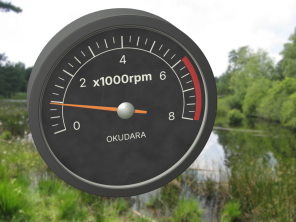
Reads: 1000,rpm
